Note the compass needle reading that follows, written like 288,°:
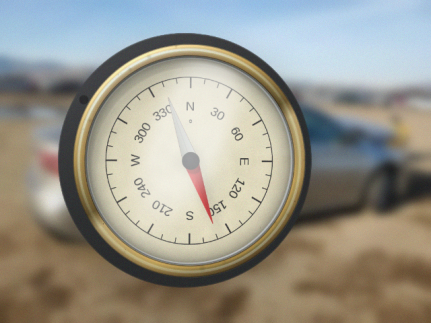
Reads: 160,°
